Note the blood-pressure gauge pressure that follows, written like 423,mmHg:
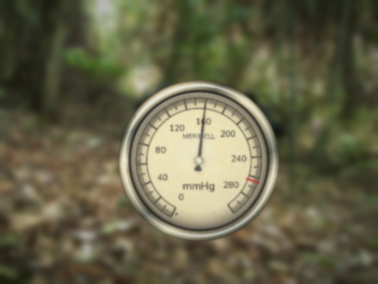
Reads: 160,mmHg
